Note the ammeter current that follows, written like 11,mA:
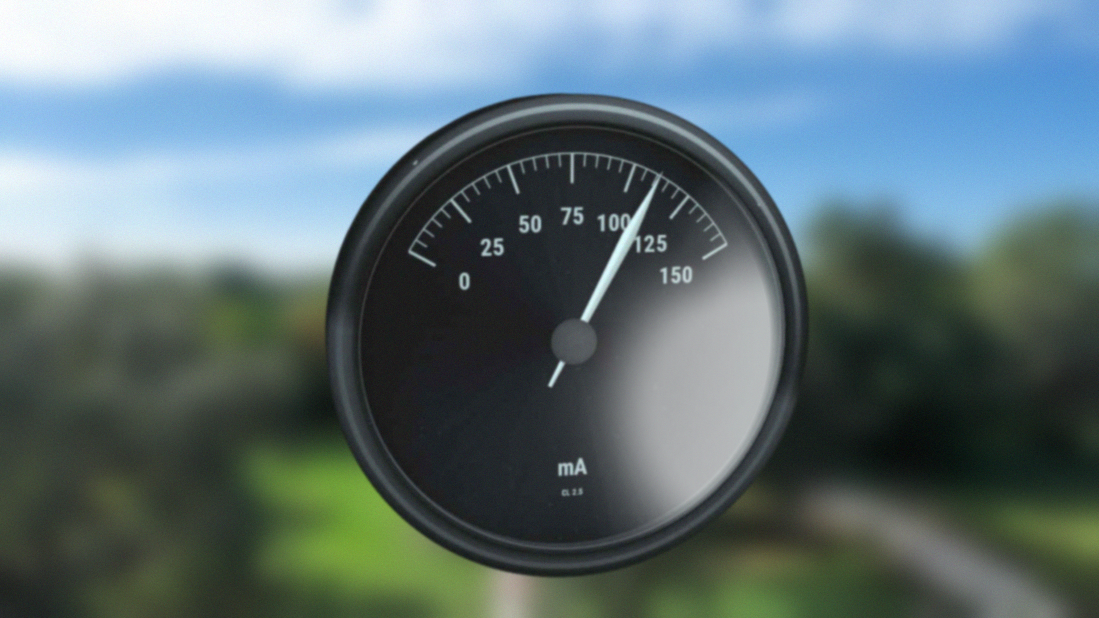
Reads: 110,mA
